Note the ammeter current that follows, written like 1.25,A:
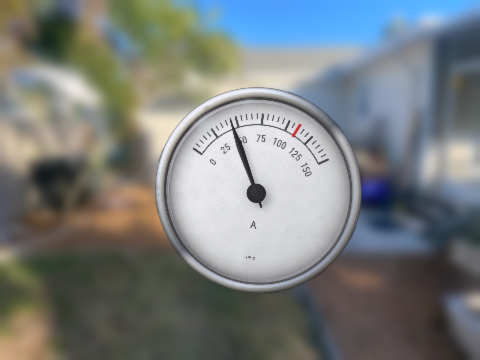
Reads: 45,A
